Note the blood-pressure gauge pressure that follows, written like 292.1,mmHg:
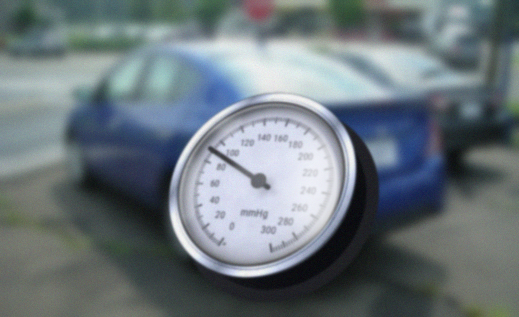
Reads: 90,mmHg
